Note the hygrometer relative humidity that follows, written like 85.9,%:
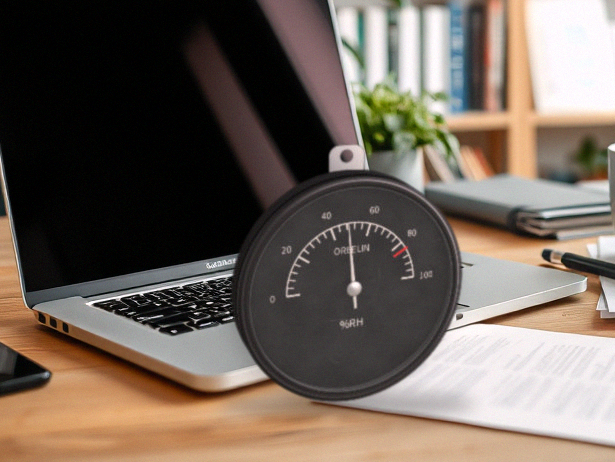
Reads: 48,%
